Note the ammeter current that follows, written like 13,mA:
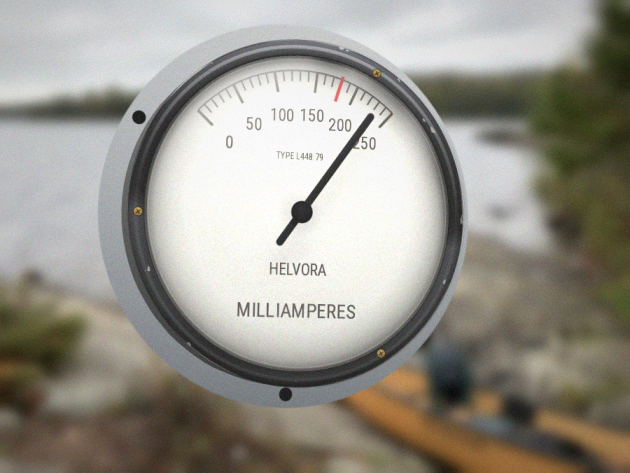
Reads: 230,mA
